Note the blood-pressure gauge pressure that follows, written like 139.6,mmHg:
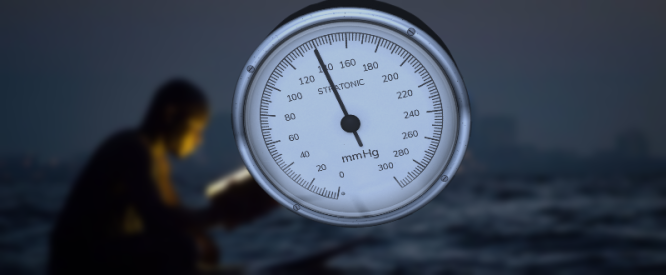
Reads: 140,mmHg
